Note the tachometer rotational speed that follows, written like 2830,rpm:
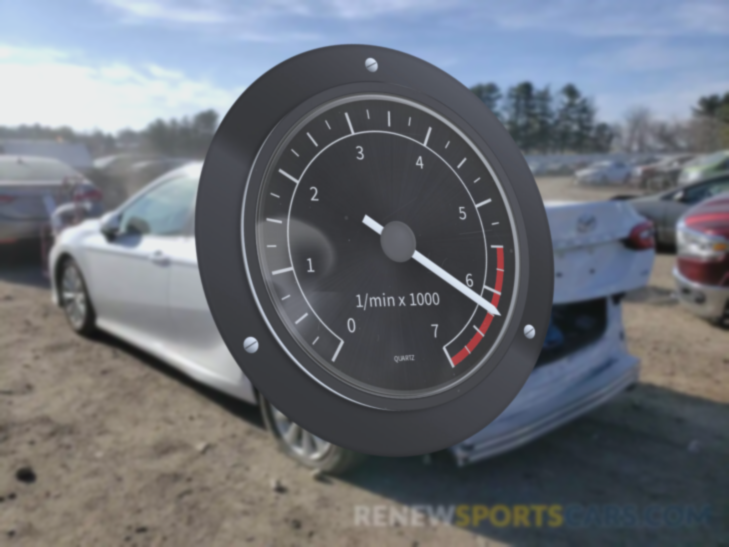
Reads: 6250,rpm
